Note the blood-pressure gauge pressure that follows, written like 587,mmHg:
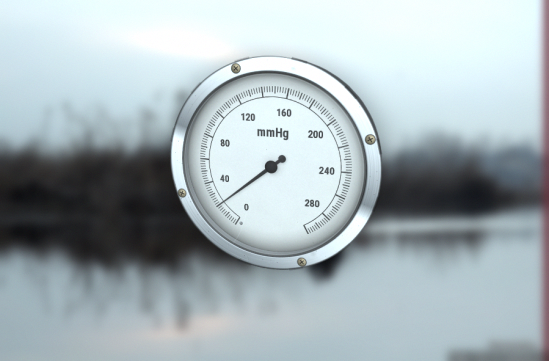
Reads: 20,mmHg
